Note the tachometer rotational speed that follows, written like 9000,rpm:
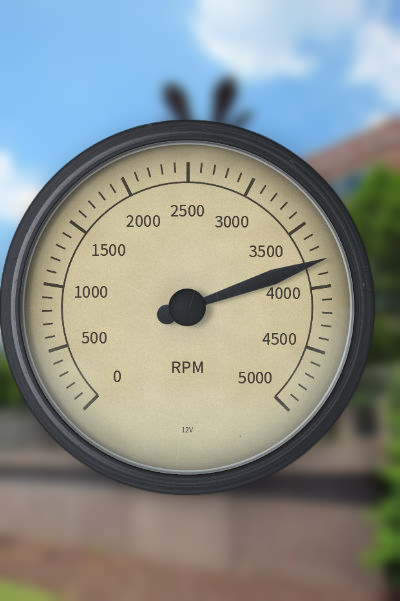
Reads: 3800,rpm
